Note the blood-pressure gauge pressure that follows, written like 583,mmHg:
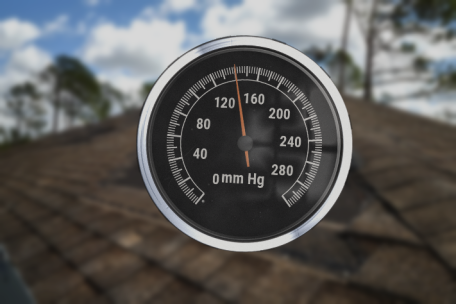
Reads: 140,mmHg
